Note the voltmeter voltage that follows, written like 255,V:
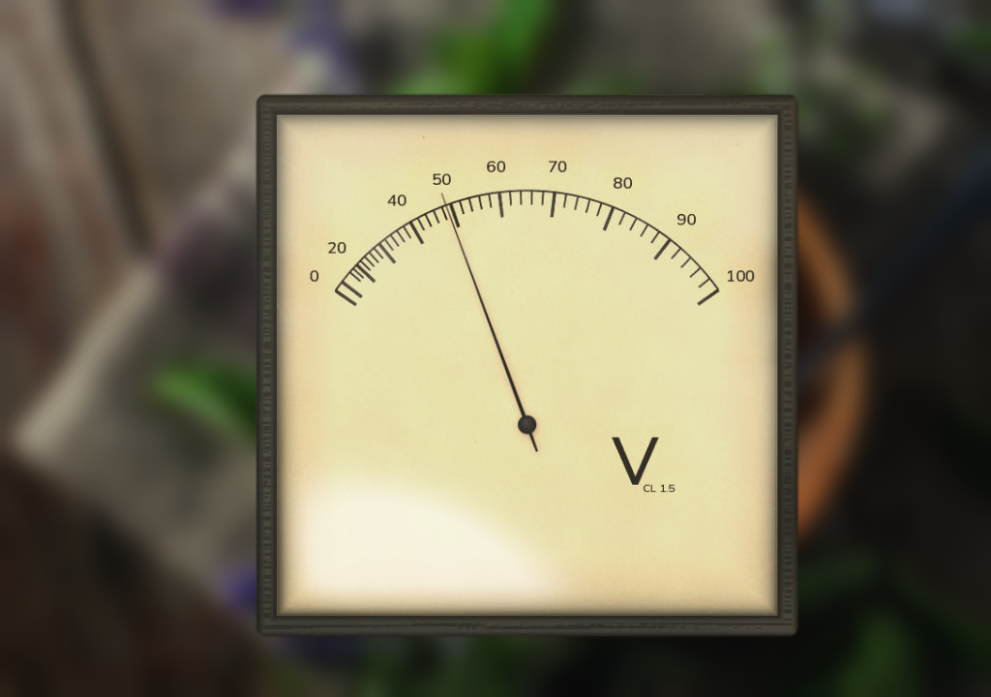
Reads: 49,V
